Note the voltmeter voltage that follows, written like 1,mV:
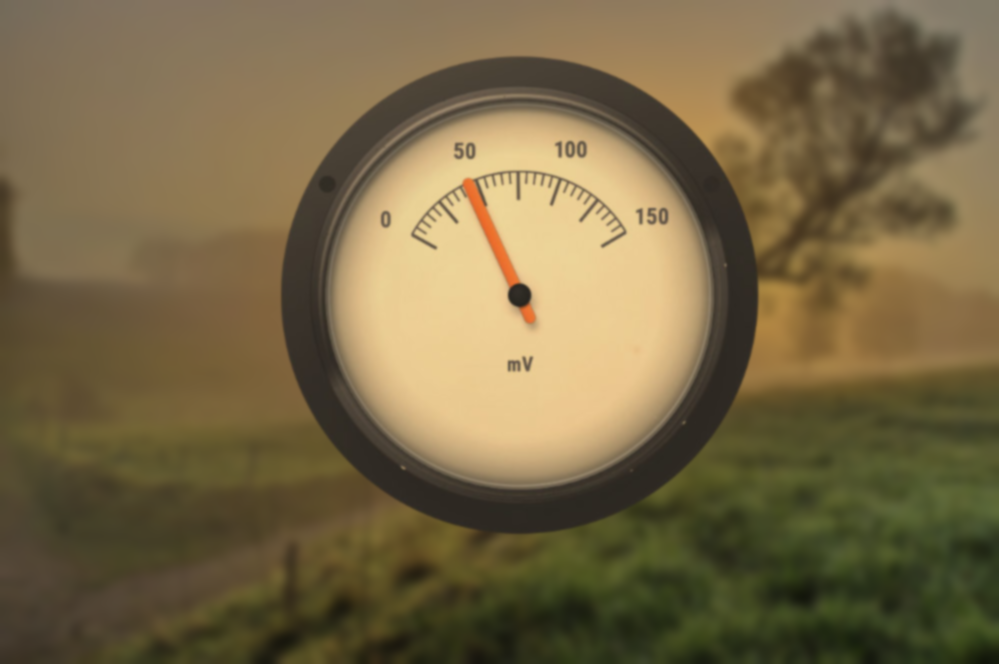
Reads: 45,mV
